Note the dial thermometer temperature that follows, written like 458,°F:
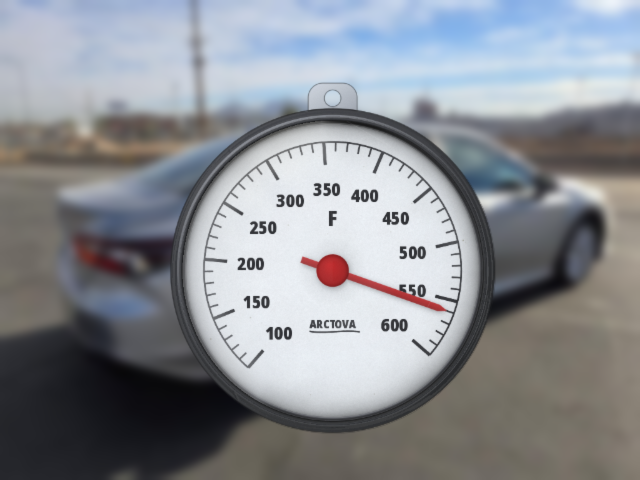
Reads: 560,°F
